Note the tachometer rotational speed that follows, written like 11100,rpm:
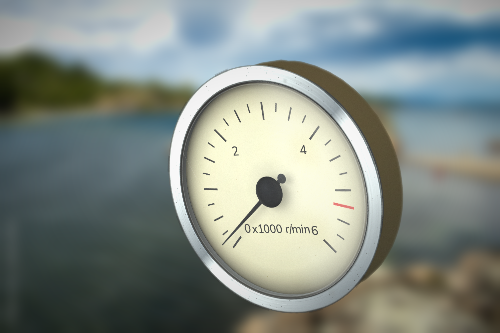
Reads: 125,rpm
